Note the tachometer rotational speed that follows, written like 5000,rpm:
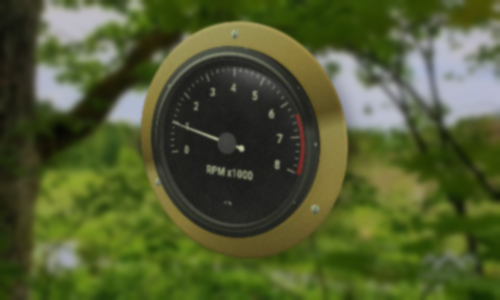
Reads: 1000,rpm
